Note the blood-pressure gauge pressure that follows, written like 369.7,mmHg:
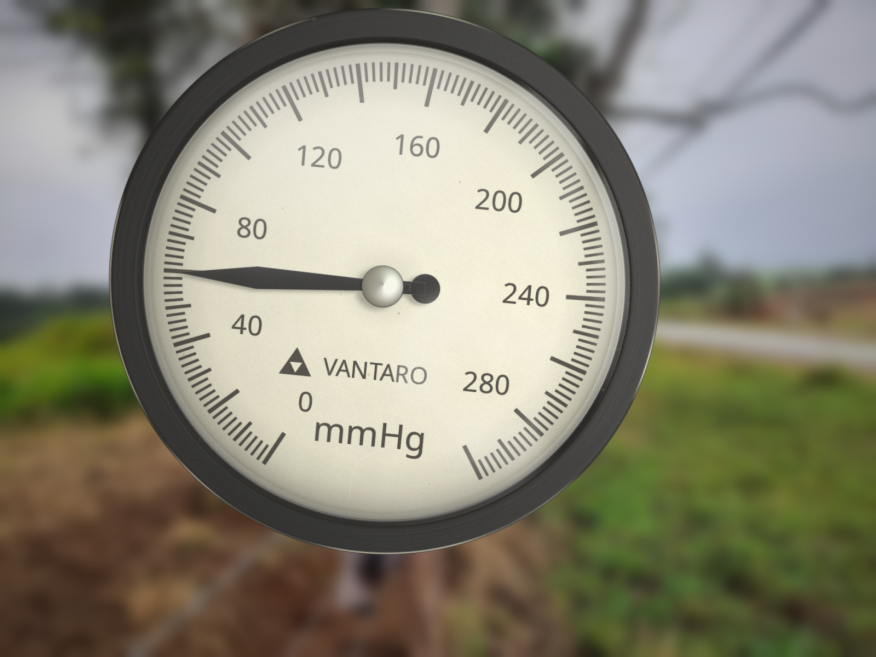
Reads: 60,mmHg
